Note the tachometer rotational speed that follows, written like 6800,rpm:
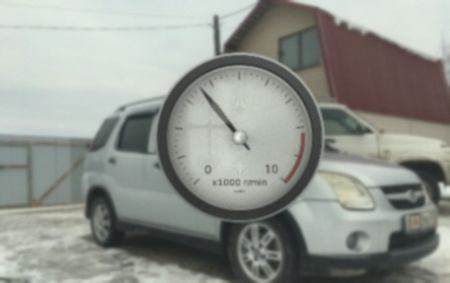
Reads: 3600,rpm
